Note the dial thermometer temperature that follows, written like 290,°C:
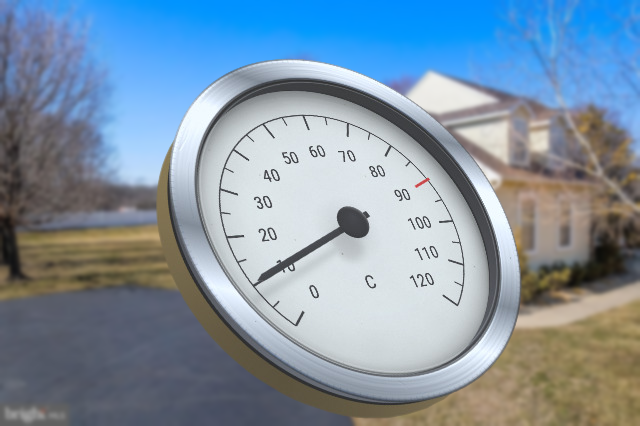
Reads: 10,°C
